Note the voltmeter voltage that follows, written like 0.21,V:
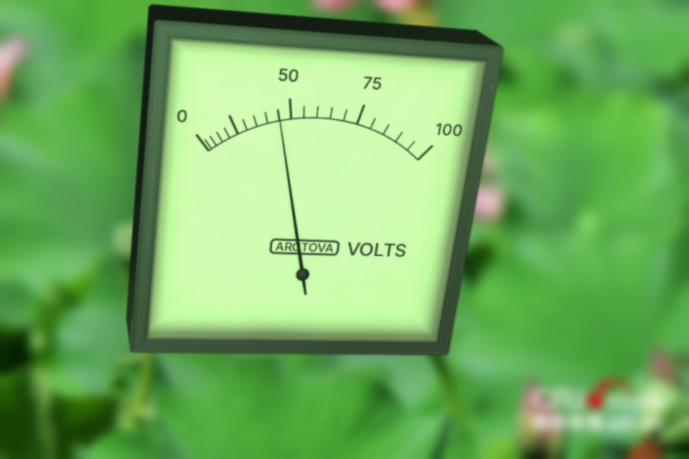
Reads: 45,V
